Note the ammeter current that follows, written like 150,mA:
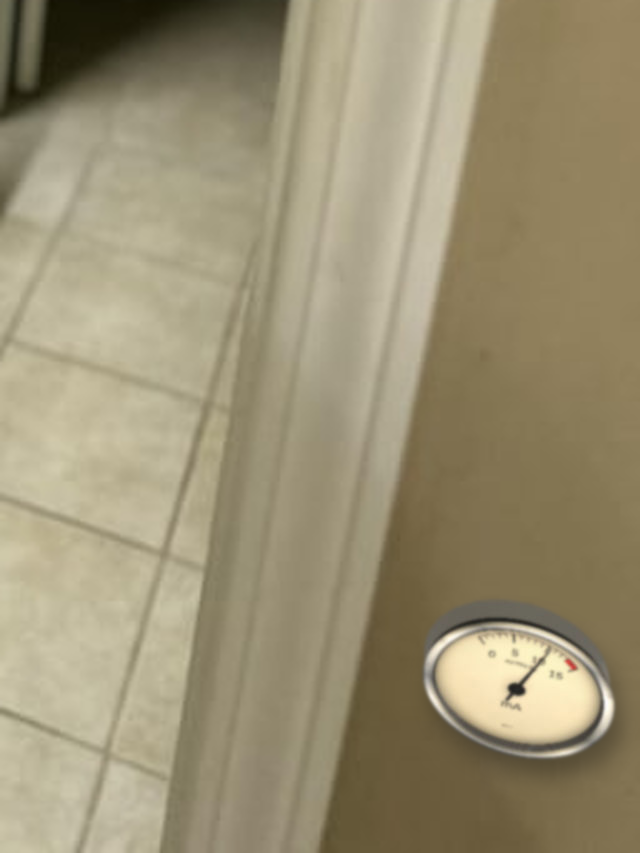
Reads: 10,mA
